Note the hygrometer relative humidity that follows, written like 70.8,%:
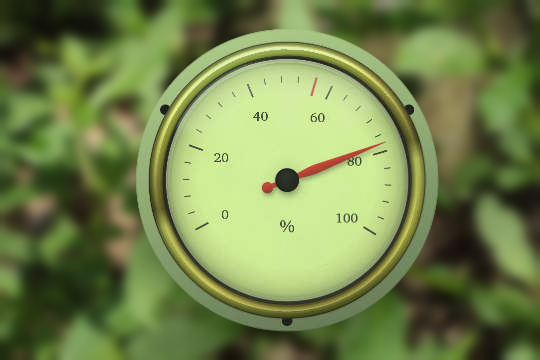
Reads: 78,%
